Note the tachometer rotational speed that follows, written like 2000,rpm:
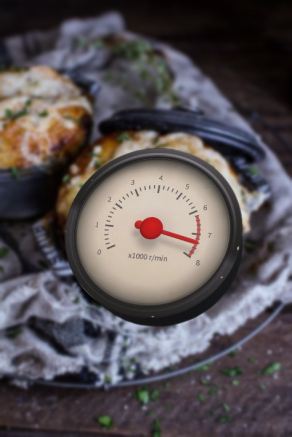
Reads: 7400,rpm
